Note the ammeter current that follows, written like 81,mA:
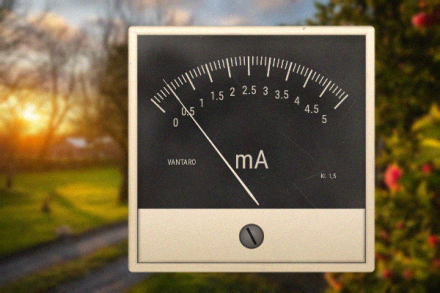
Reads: 0.5,mA
